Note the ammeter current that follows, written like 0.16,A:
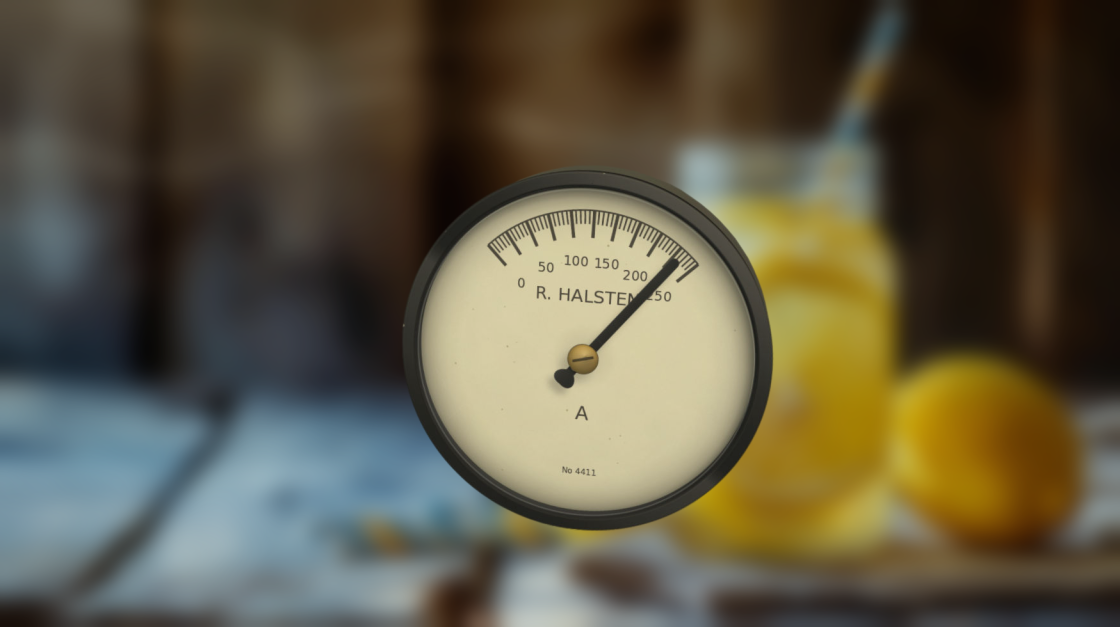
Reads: 230,A
